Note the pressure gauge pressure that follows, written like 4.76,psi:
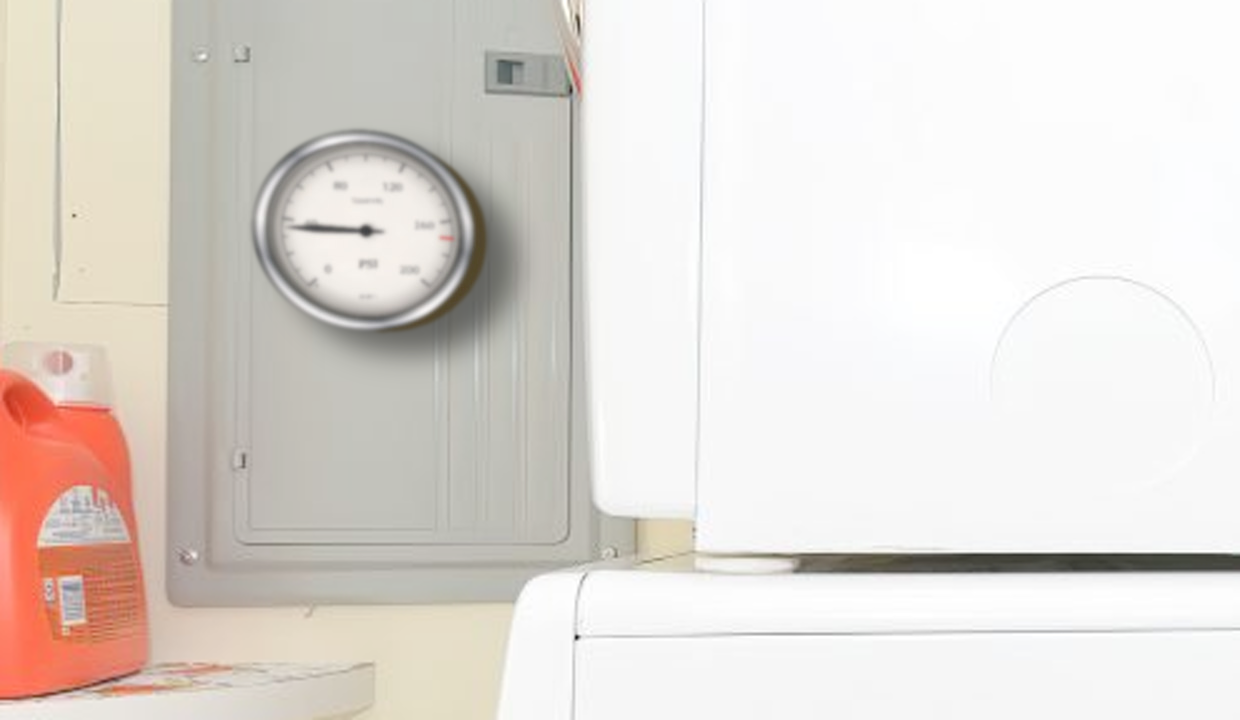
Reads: 35,psi
